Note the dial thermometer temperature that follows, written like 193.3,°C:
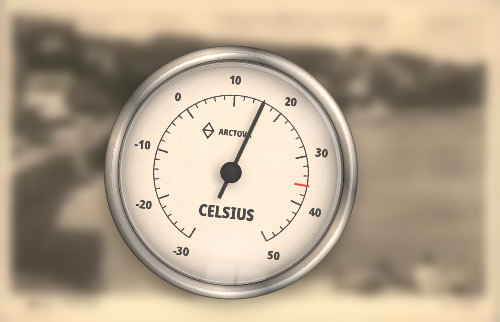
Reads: 16,°C
